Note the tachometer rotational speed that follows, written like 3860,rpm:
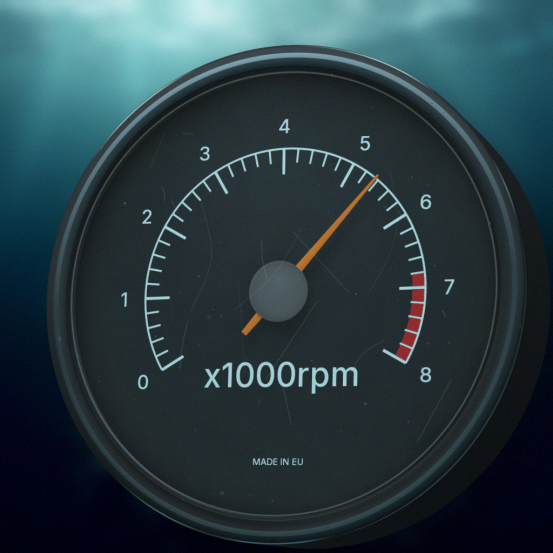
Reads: 5400,rpm
